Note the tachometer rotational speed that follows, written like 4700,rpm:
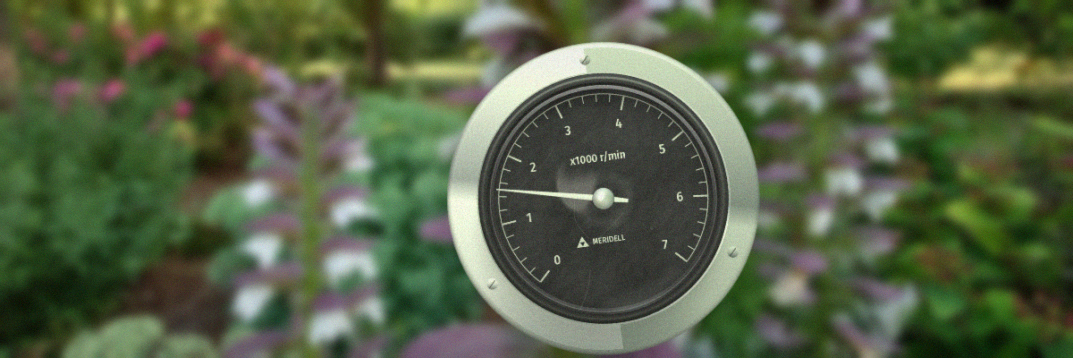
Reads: 1500,rpm
